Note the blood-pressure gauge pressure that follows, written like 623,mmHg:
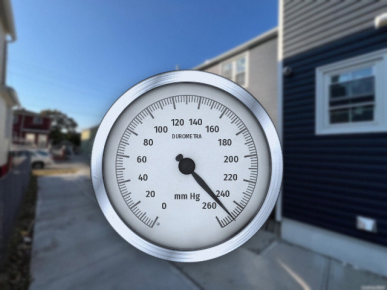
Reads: 250,mmHg
